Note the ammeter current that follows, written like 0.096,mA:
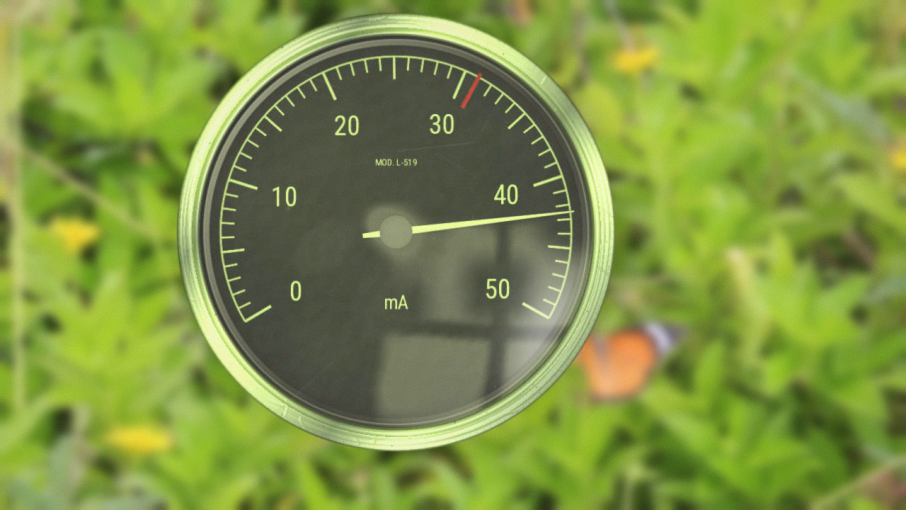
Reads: 42.5,mA
